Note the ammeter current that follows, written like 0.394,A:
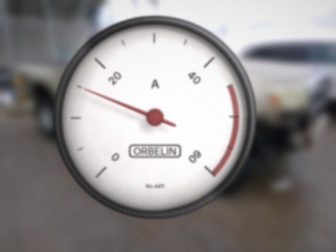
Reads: 15,A
